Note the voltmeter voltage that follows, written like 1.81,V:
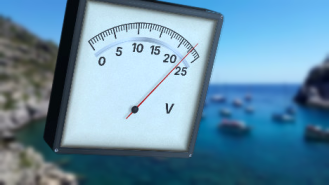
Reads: 22.5,V
